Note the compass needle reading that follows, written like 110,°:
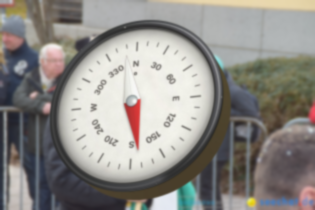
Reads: 170,°
